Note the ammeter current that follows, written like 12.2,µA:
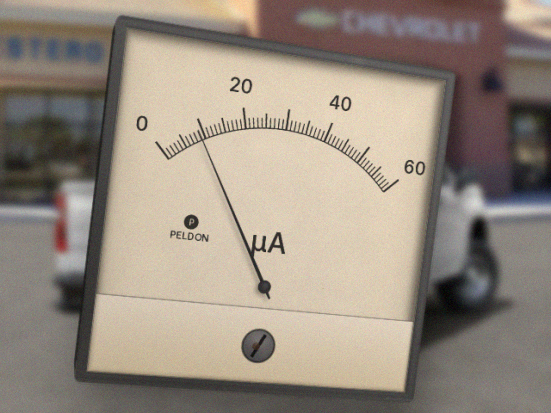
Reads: 9,µA
